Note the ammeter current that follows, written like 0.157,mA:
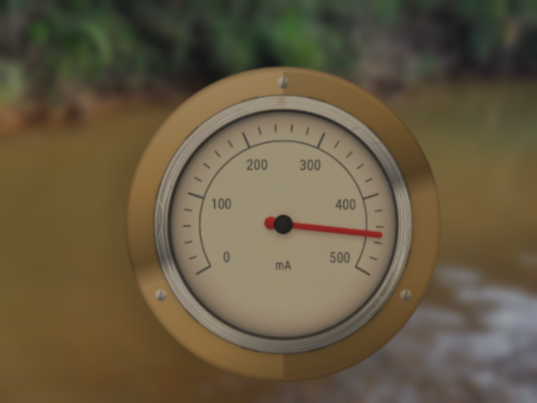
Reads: 450,mA
